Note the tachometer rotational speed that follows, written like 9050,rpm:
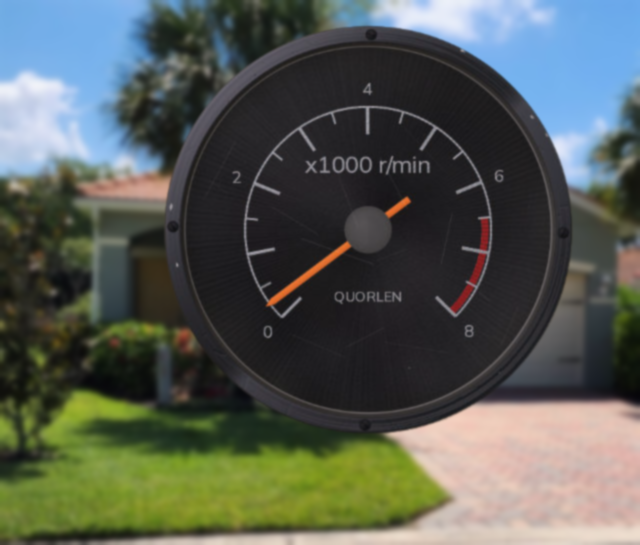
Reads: 250,rpm
